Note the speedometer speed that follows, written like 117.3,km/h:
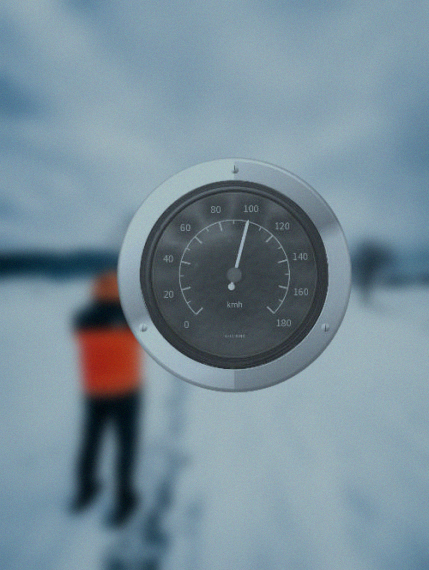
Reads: 100,km/h
